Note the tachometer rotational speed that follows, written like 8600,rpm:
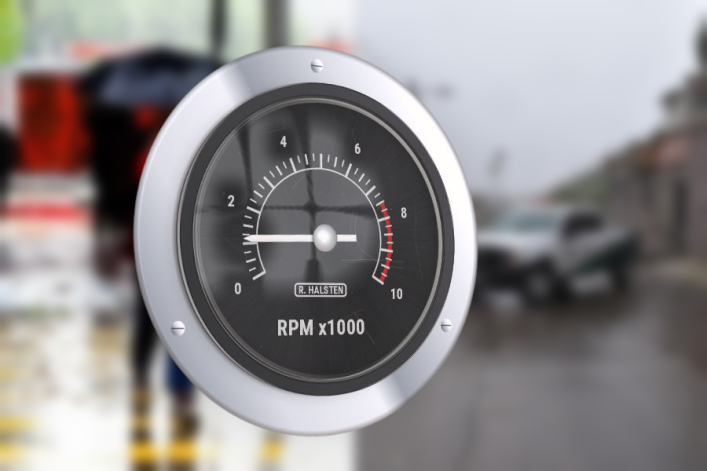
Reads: 1125,rpm
